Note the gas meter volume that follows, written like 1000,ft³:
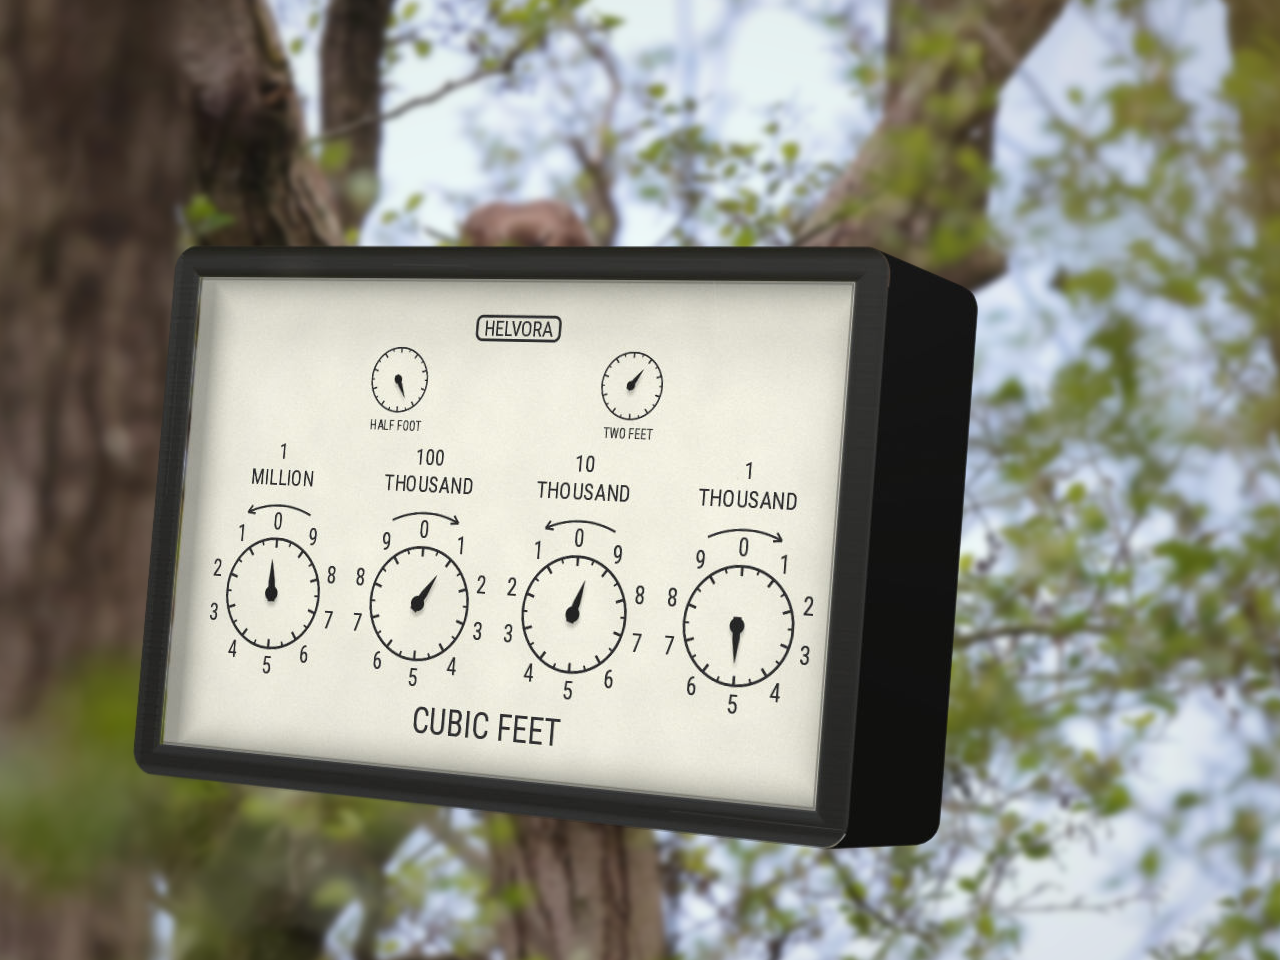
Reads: 9500,ft³
